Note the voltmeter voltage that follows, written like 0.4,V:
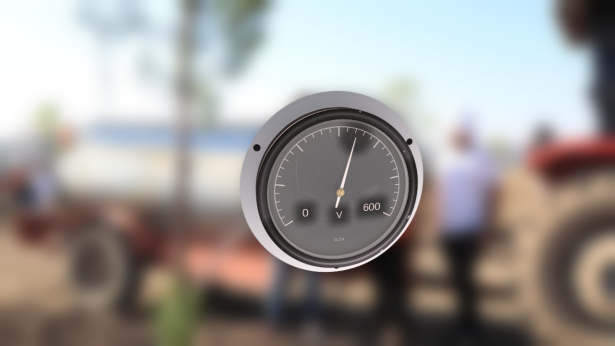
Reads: 340,V
